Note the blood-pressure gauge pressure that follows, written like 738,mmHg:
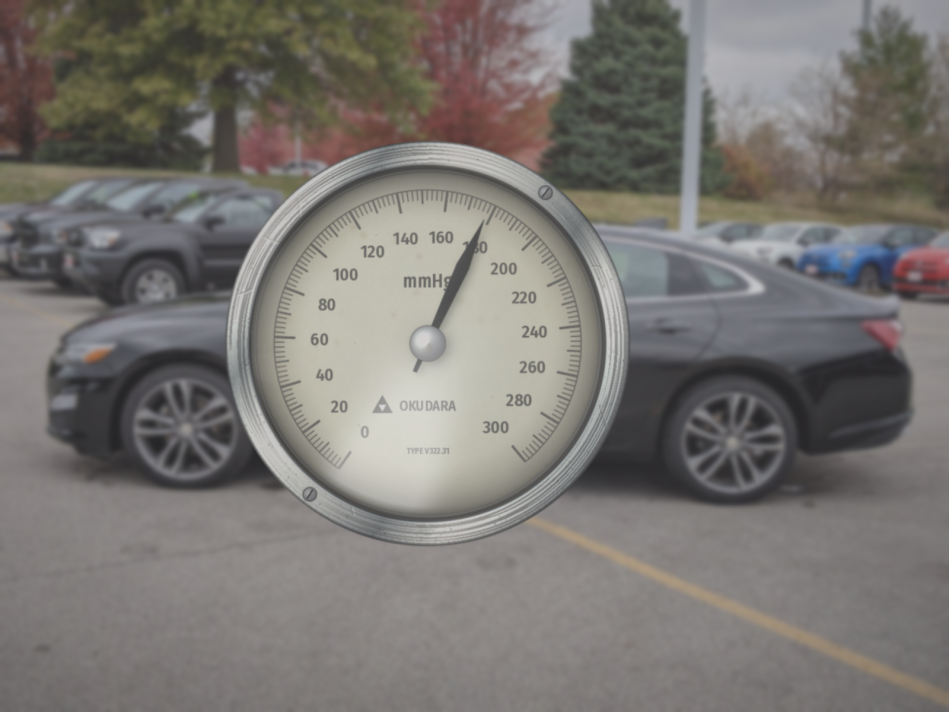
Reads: 178,mmHg
